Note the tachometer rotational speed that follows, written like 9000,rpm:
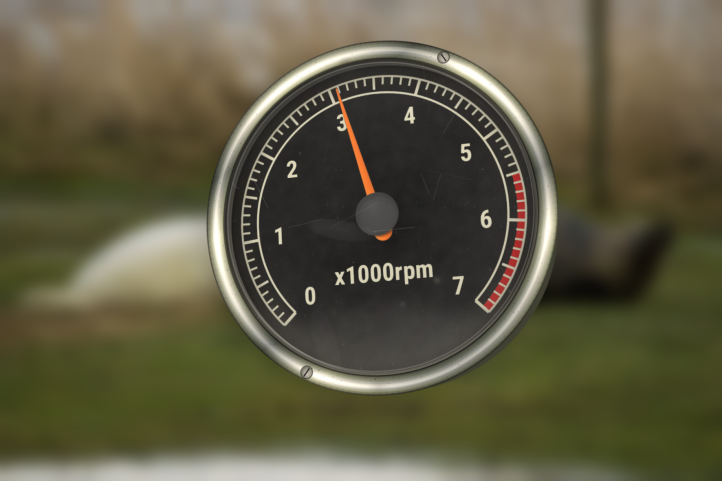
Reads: 3100,rpm
